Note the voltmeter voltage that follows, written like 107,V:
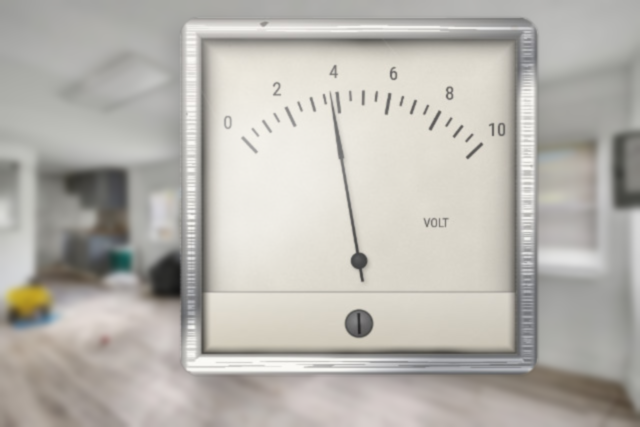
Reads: 3.75,V
